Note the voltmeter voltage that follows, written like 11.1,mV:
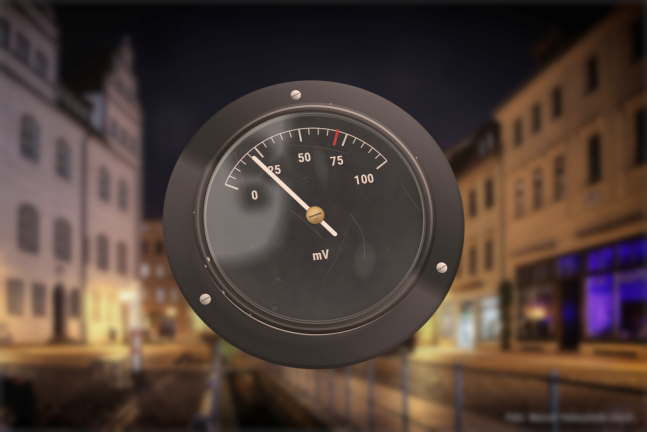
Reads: 20,mV
